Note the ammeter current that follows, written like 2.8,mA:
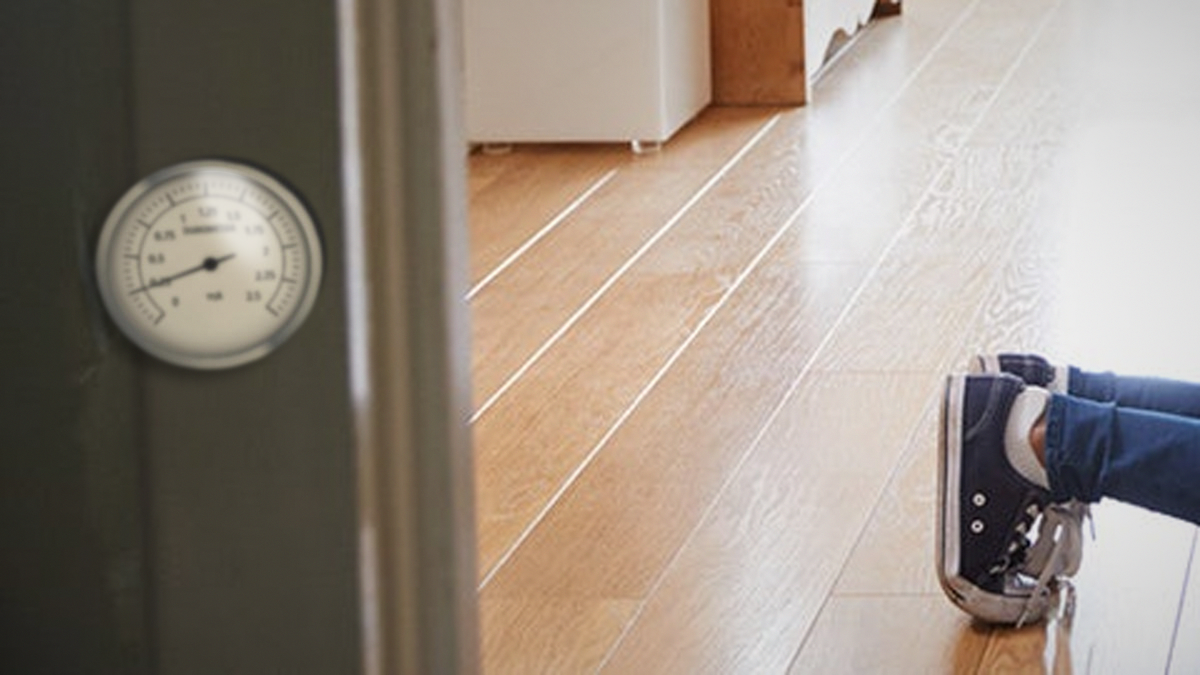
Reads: 0.25,mA
